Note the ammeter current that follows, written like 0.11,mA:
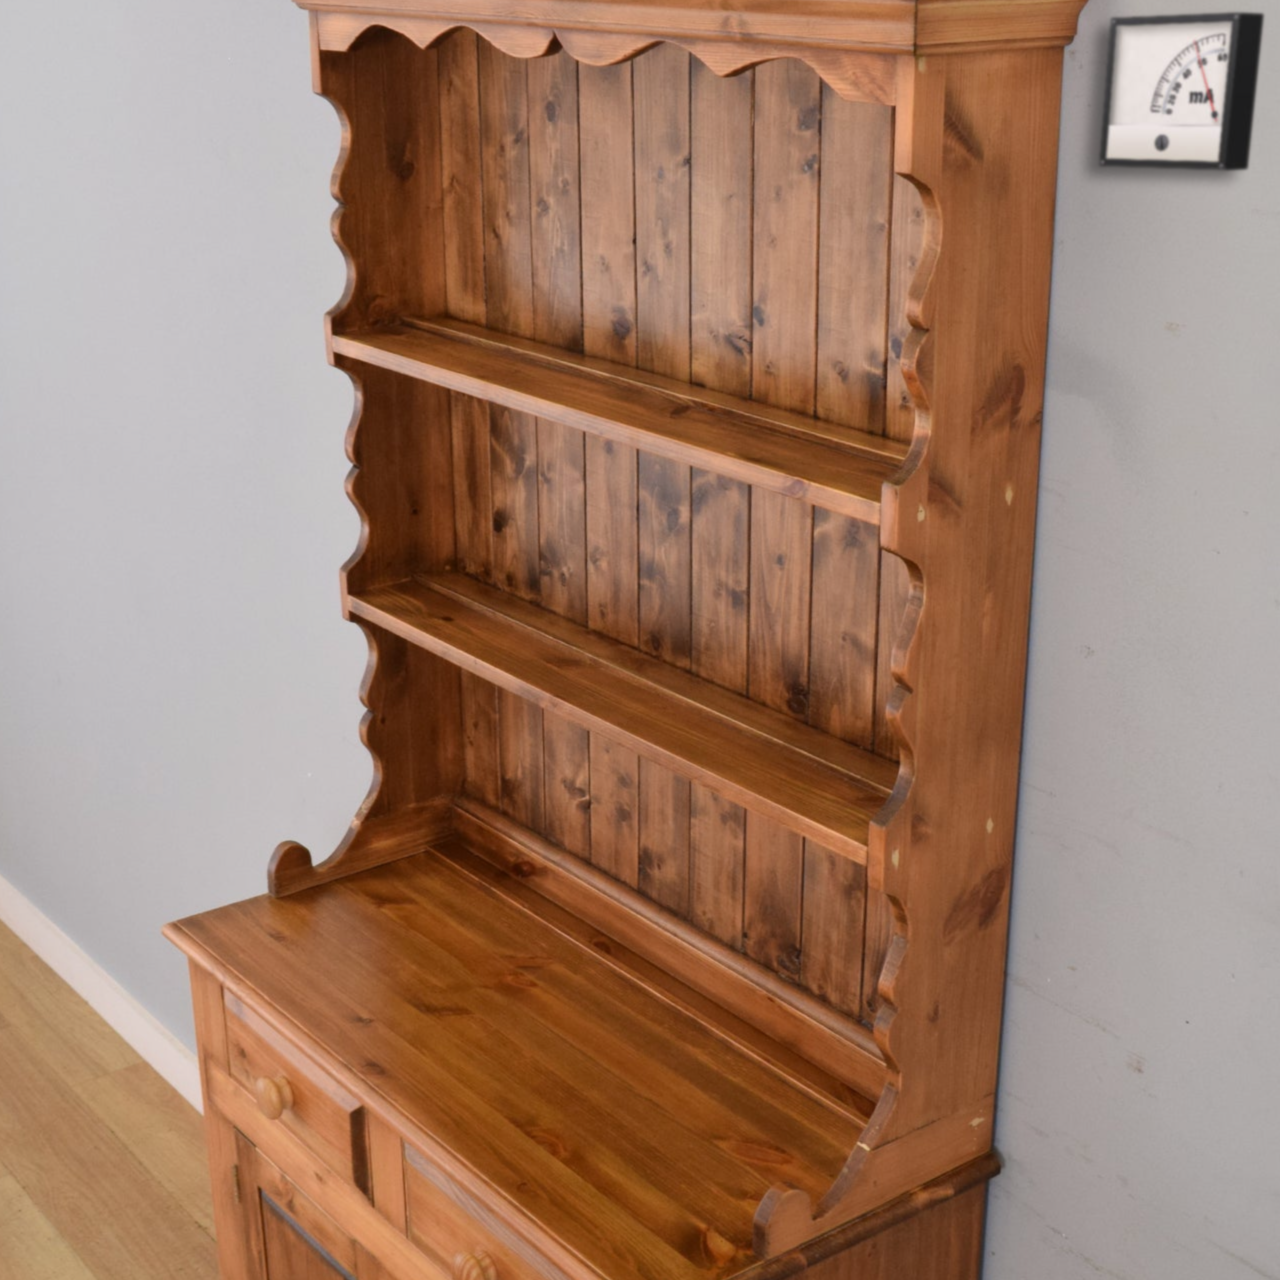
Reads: 50,mA
